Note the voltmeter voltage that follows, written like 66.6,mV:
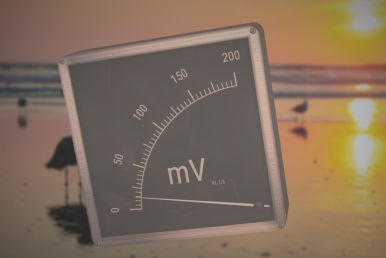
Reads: 15,mV
